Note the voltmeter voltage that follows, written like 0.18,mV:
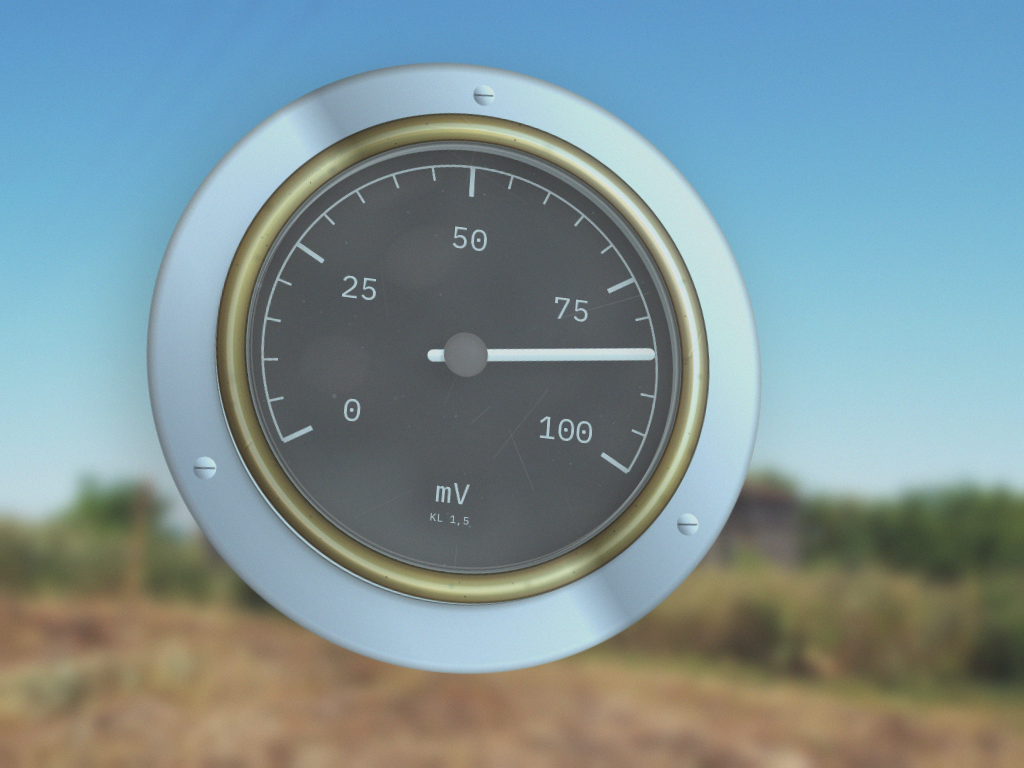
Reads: 85,mV
